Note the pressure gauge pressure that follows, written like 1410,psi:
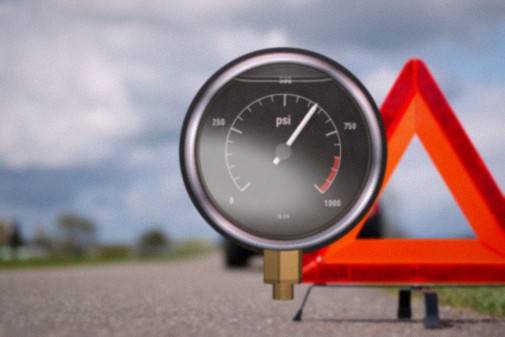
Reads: 625,psi
